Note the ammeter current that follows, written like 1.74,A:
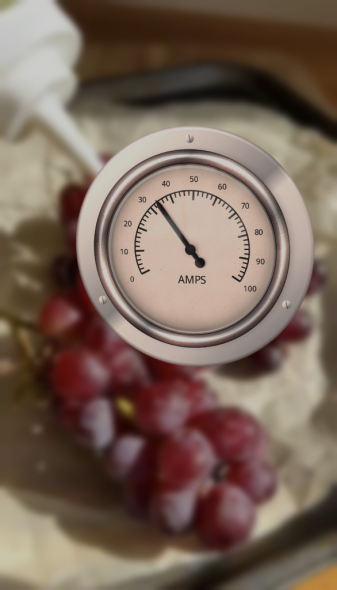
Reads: 34,A
